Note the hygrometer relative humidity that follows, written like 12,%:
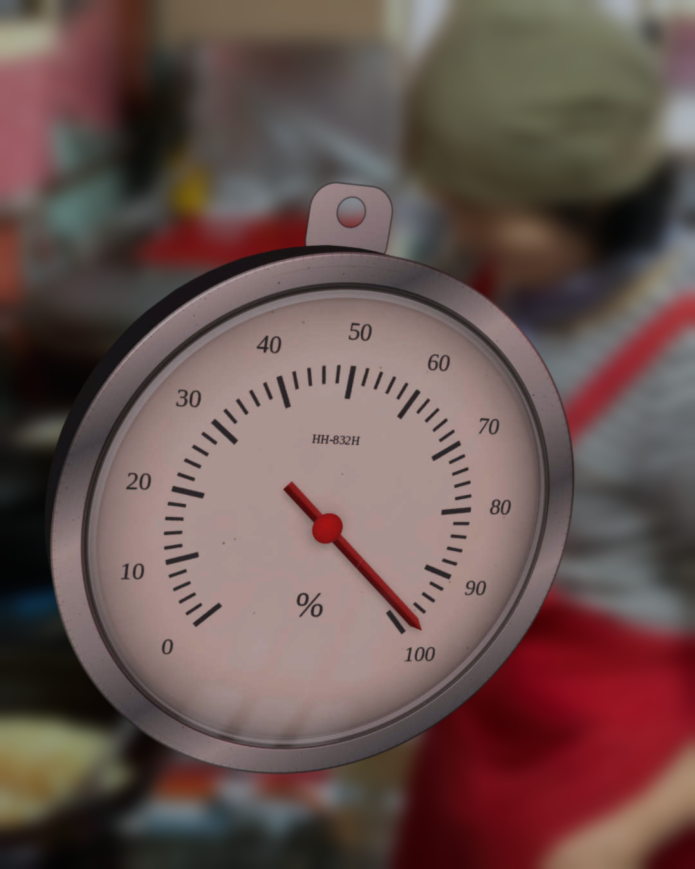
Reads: 98,%
